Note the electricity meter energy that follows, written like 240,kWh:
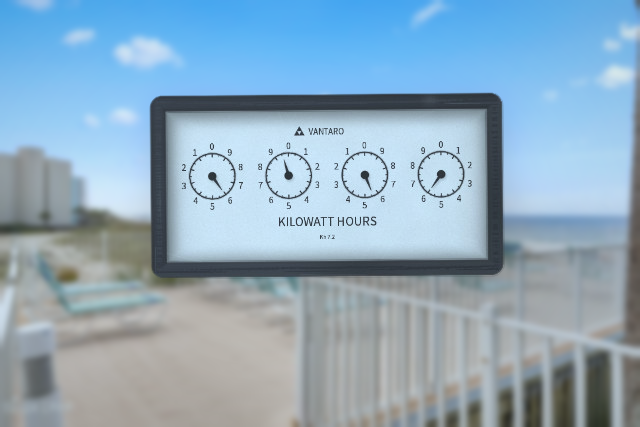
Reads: 5956,kWh
